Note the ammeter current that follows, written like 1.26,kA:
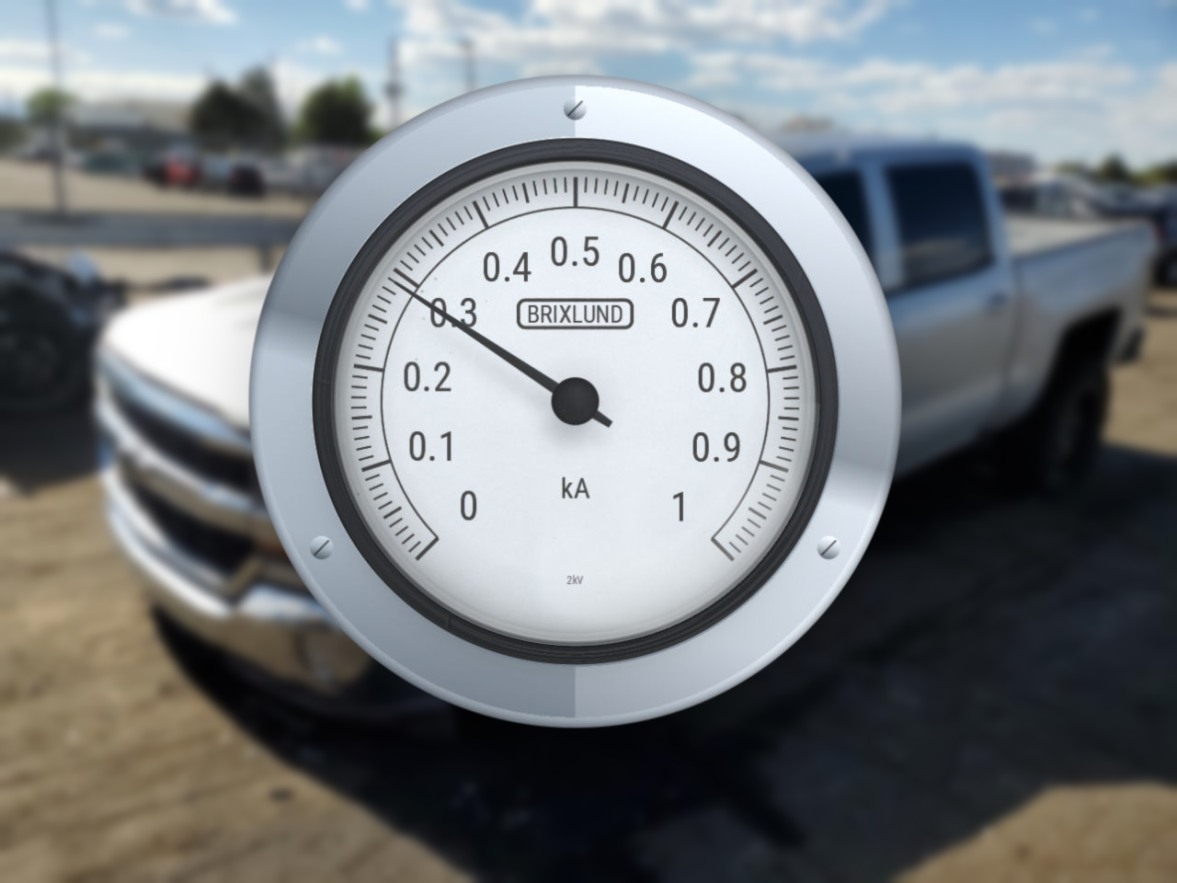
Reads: 0.29,kA
